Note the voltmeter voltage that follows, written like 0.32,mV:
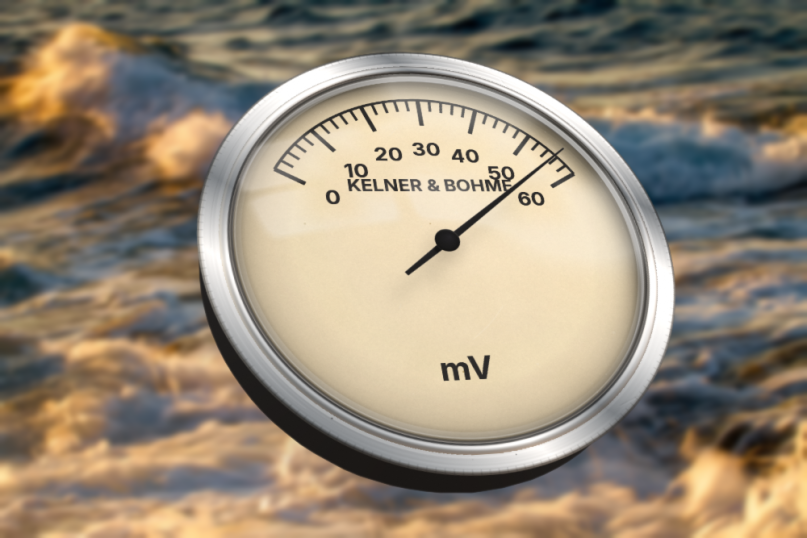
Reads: 56,mV
